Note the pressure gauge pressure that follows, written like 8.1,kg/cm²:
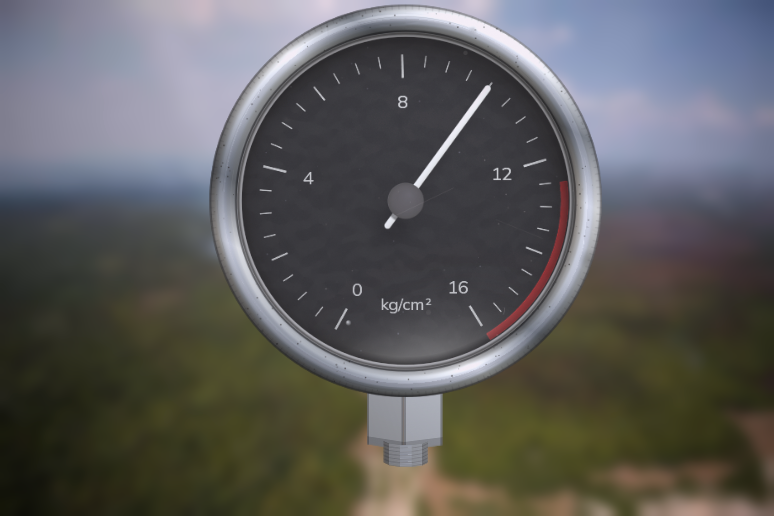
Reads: 10,kg/cm²
